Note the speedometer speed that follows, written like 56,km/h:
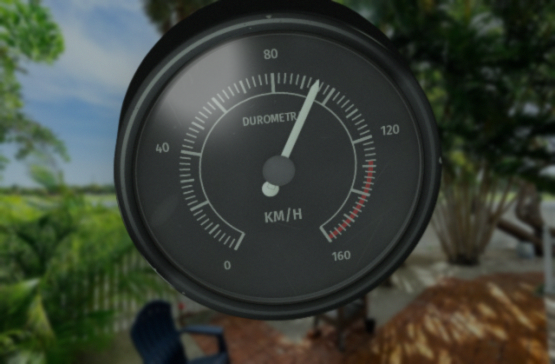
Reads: 94,km/h
